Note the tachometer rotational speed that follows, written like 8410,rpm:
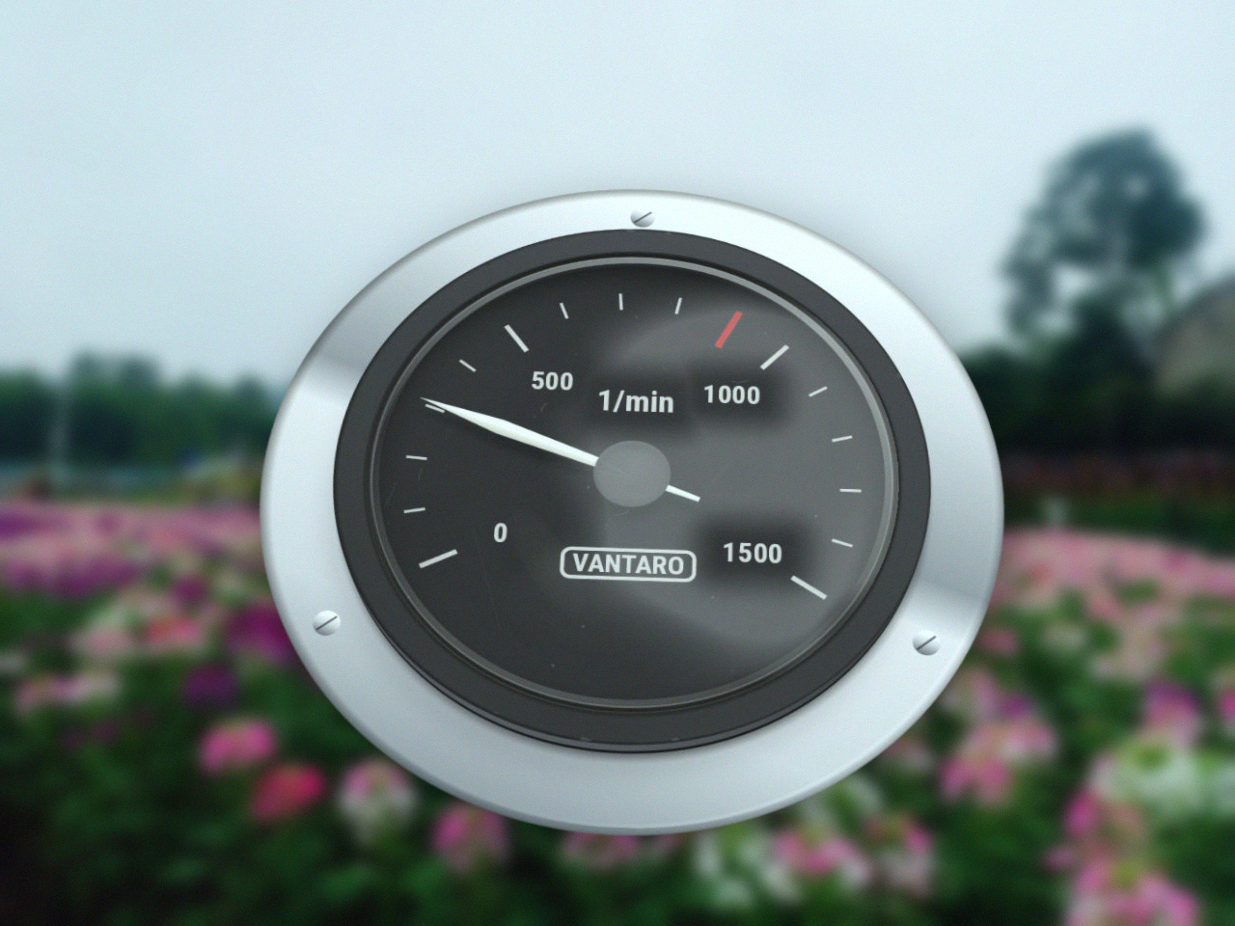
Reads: 300,rpm
